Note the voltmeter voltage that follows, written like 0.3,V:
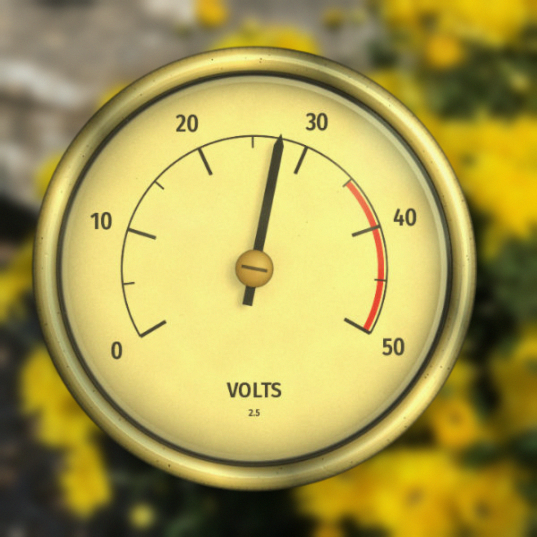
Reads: 27.5,V
